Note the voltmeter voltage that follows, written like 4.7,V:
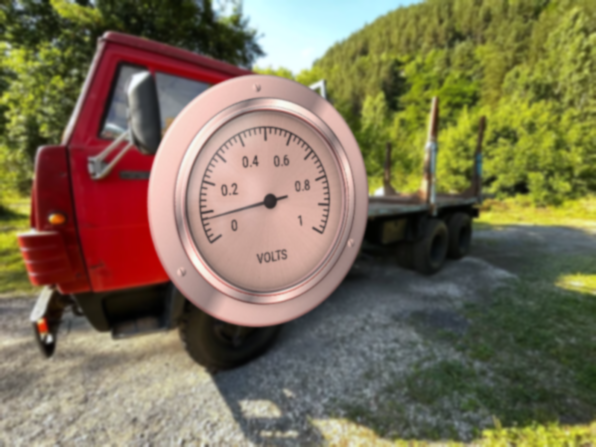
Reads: 0.08,V
